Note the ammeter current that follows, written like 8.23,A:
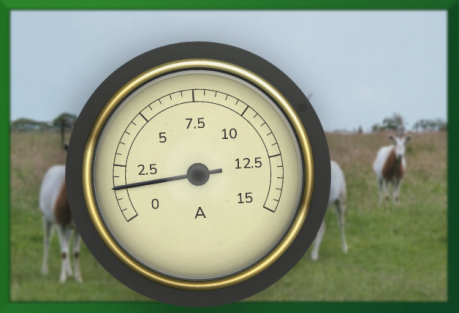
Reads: 1.5,A
